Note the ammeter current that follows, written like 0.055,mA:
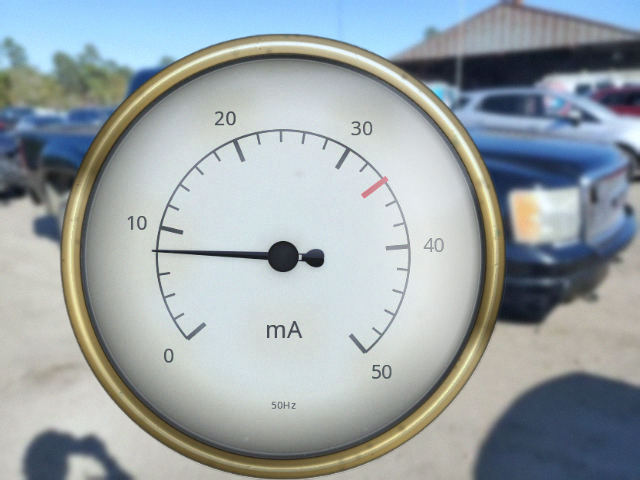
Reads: 8,mA
